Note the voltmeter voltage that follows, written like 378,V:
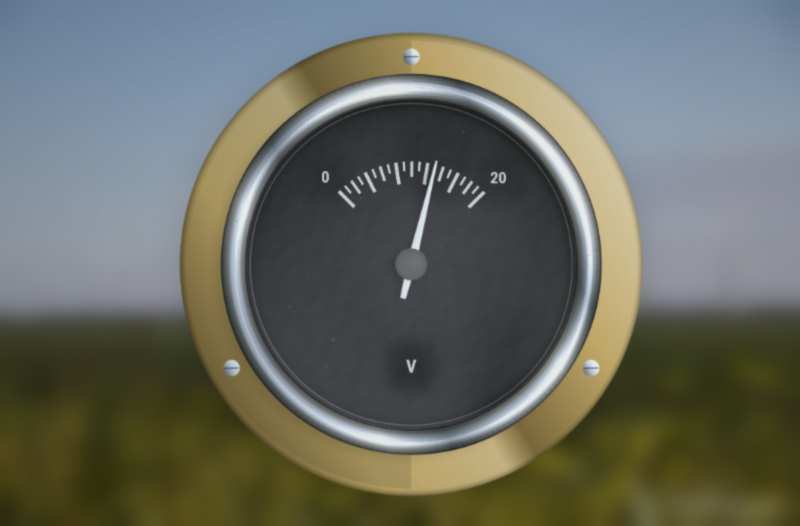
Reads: 13,V
